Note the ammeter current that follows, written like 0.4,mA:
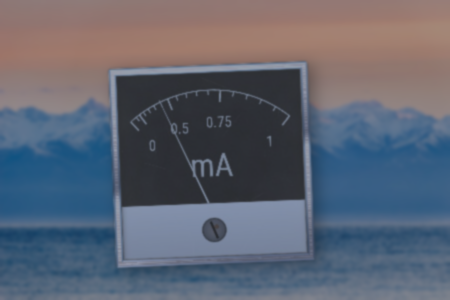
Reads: 0.45,mA
